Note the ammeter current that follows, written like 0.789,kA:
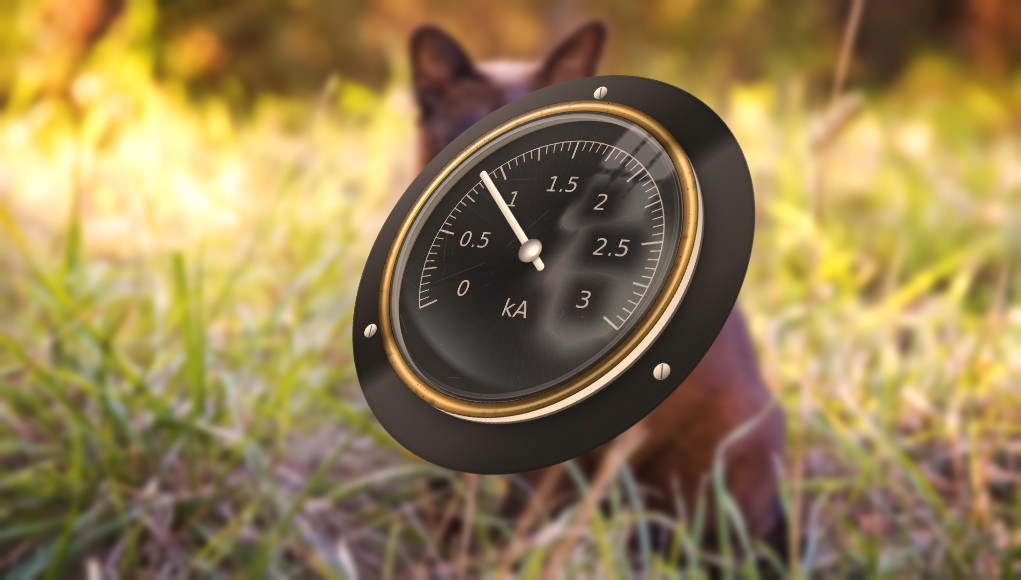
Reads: 0.9,kA
